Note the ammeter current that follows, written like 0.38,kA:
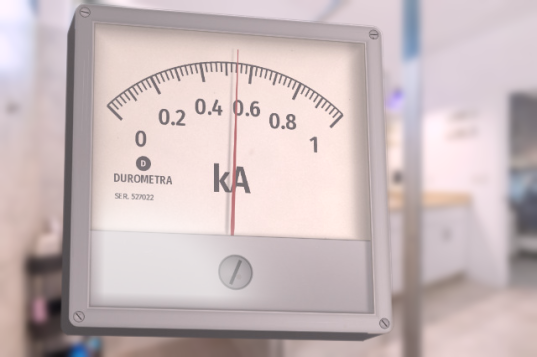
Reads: 0.54,kA
